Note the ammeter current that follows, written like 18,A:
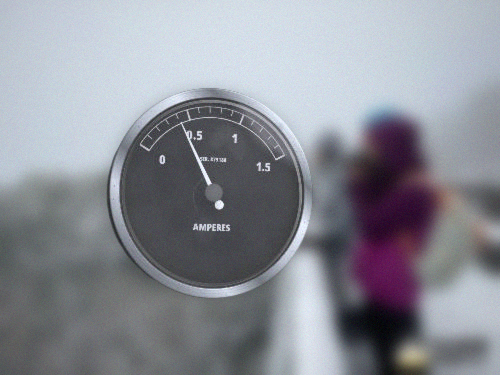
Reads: 0.4,A
